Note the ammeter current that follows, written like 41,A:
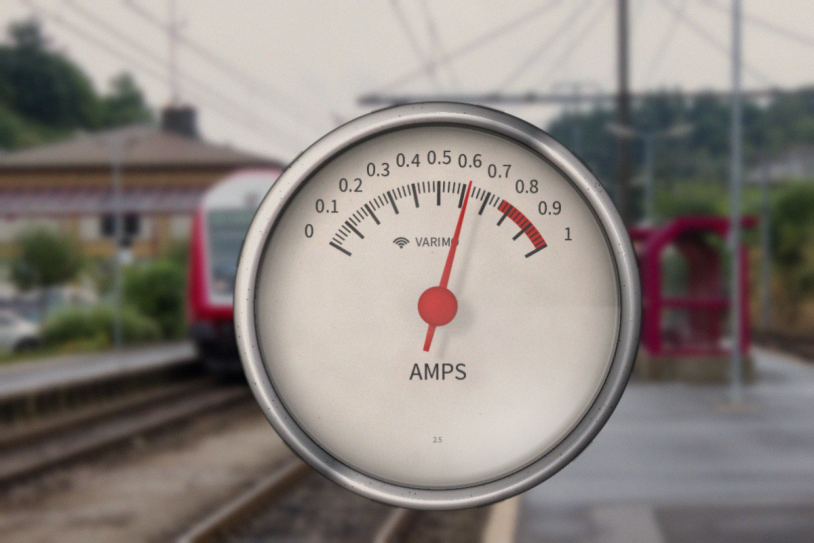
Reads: 0.62,A
